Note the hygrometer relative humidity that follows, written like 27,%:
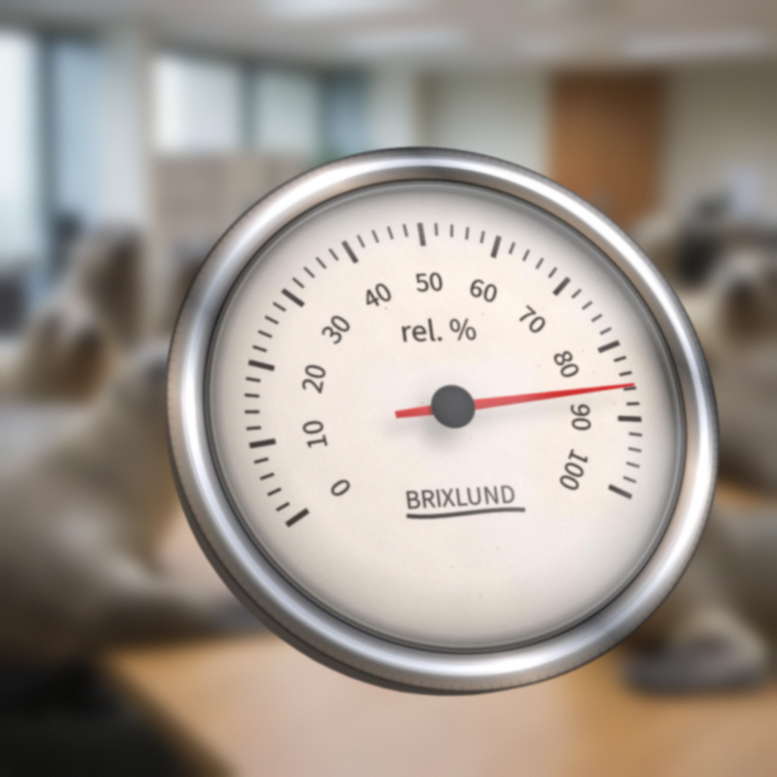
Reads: 86,%
